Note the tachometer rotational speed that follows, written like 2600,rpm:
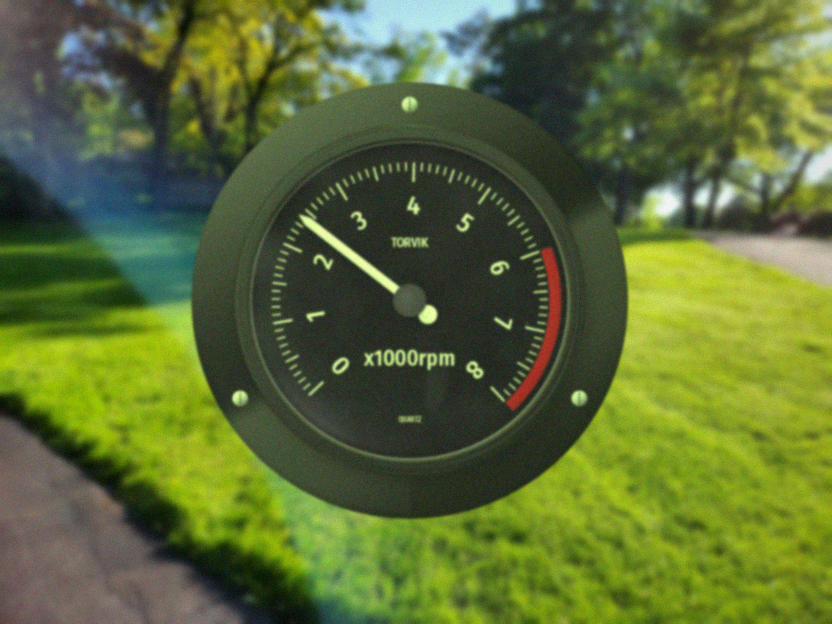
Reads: 2400,rpm
